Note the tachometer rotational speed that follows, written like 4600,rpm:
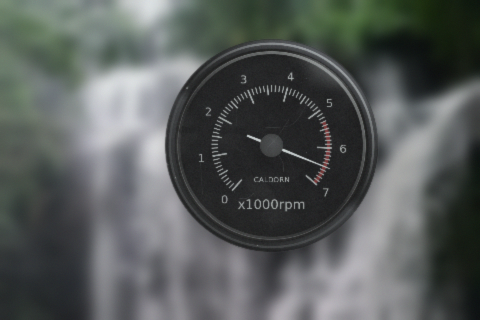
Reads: 6500,rpm
